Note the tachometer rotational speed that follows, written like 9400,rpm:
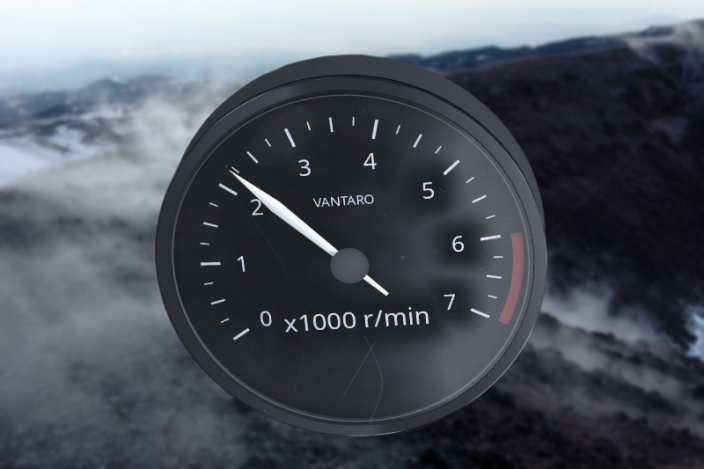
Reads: 2250,rpm
